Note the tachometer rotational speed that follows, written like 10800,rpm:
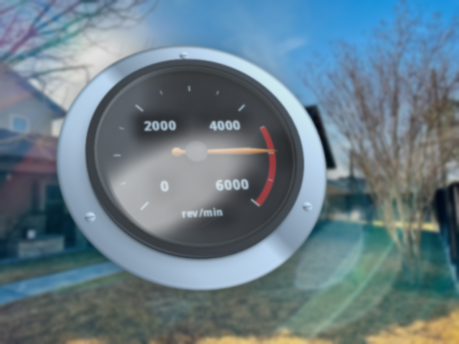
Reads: 5000,rpm
